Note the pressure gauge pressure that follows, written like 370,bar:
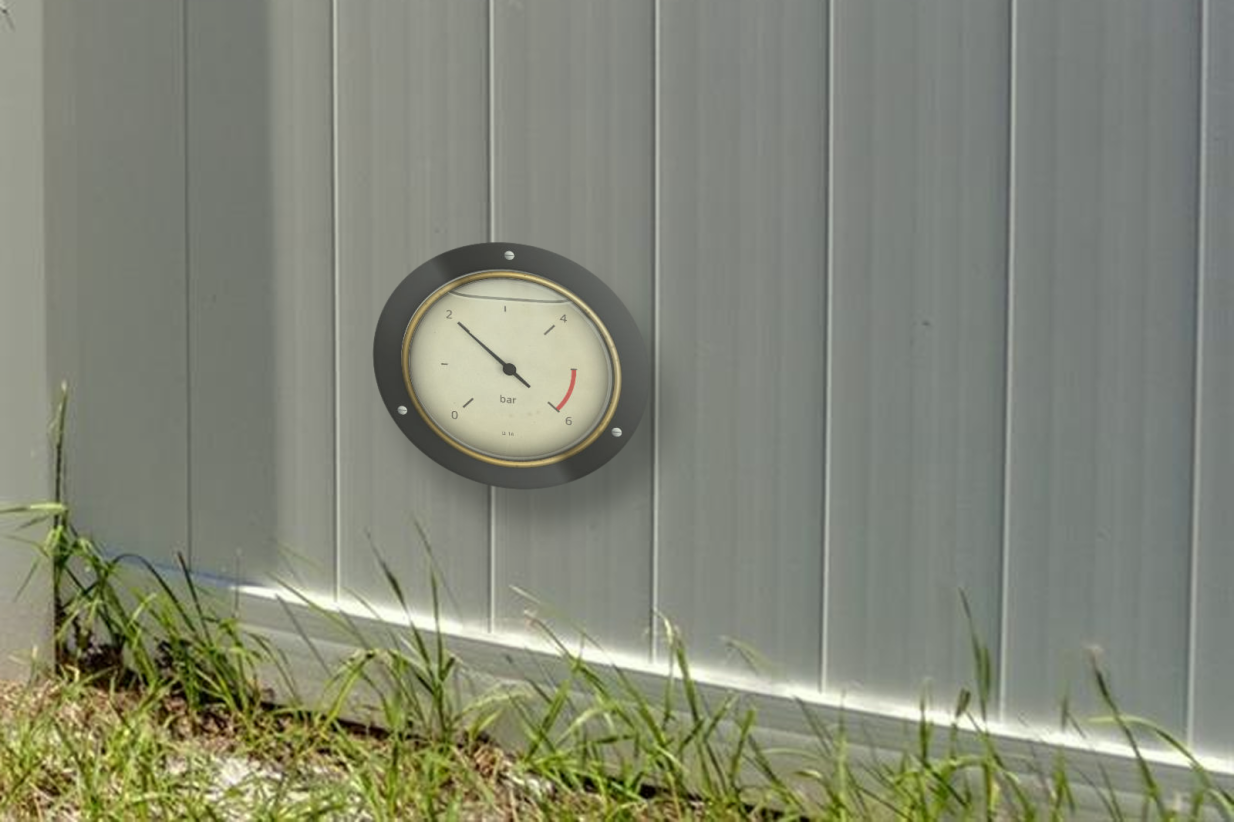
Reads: 2,bar
